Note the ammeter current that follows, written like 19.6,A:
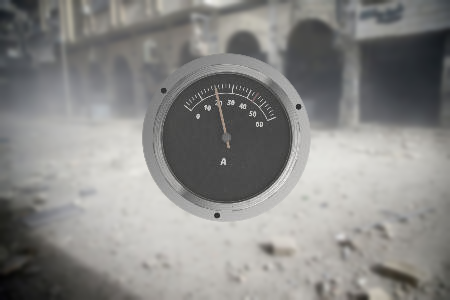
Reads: 20,A
